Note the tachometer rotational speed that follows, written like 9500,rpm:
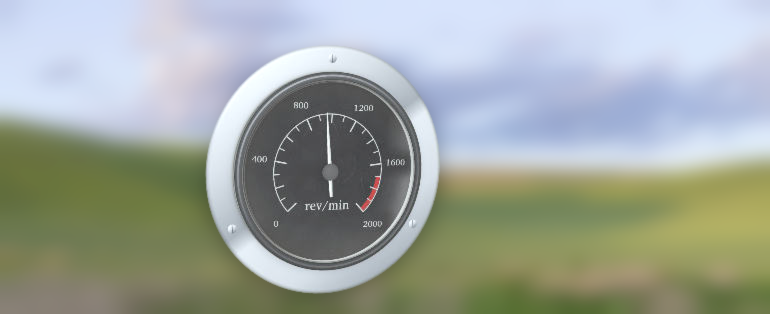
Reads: 950,rpm
